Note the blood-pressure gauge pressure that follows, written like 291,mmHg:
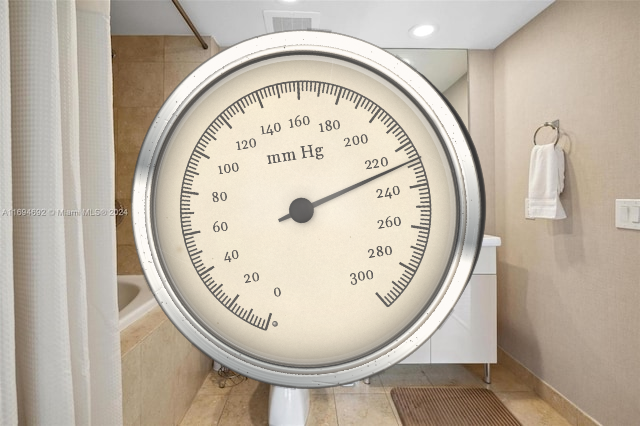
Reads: 228,mmHg
